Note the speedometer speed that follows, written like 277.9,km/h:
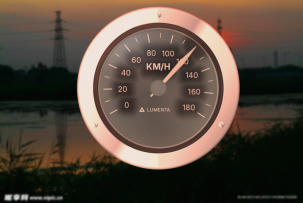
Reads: 120,km/h
